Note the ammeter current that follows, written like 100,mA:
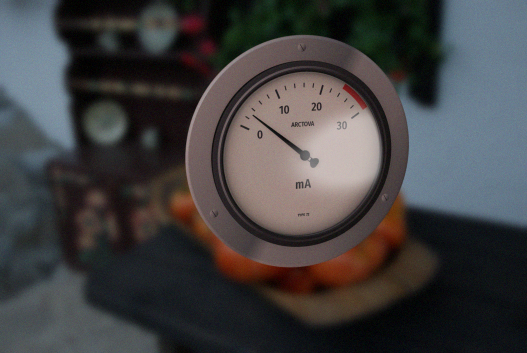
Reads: 3,mA
